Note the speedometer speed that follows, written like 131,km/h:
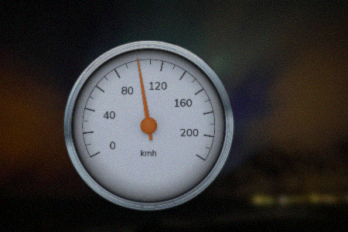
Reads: 100,km/h
